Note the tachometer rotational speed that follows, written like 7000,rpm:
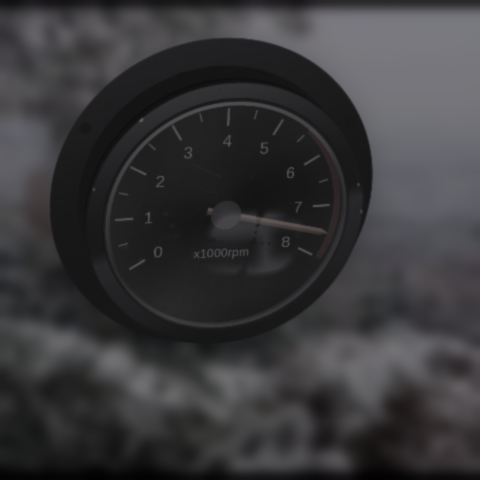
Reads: 7500,rpm
